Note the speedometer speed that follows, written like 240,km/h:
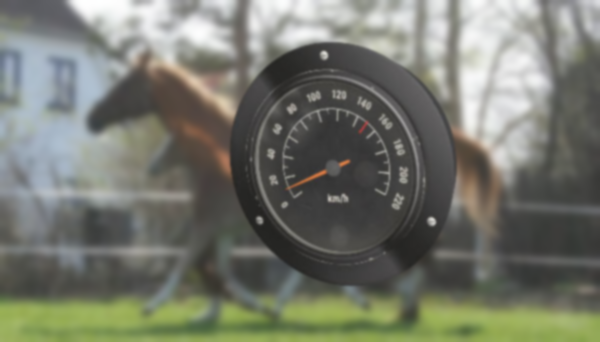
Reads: 10,km/h
